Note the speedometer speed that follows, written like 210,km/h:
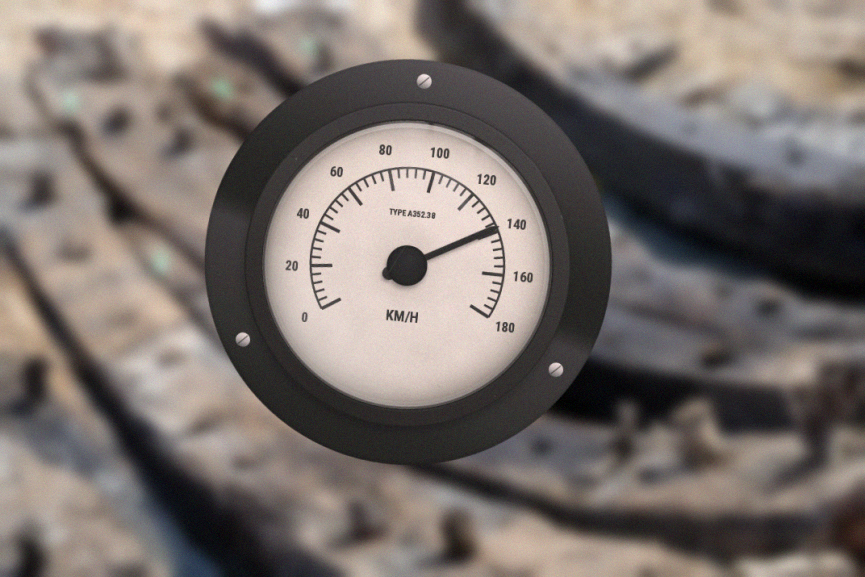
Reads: 138,km/h
